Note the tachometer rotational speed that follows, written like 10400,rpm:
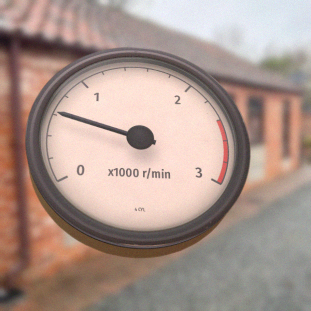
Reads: 600,rpm
